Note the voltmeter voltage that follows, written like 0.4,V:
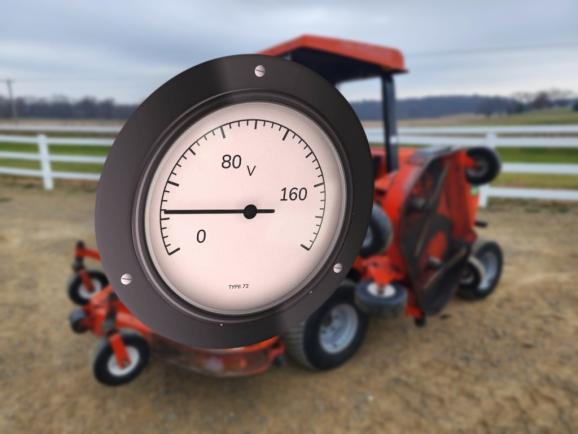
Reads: 25,V
